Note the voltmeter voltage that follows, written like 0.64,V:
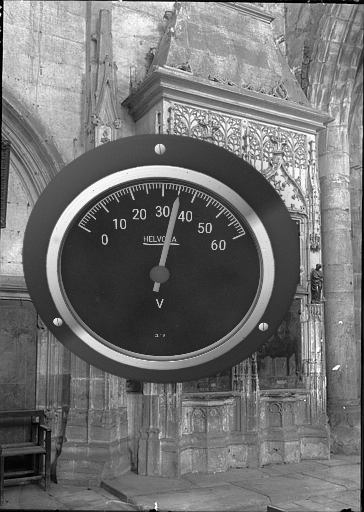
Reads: 35,V
